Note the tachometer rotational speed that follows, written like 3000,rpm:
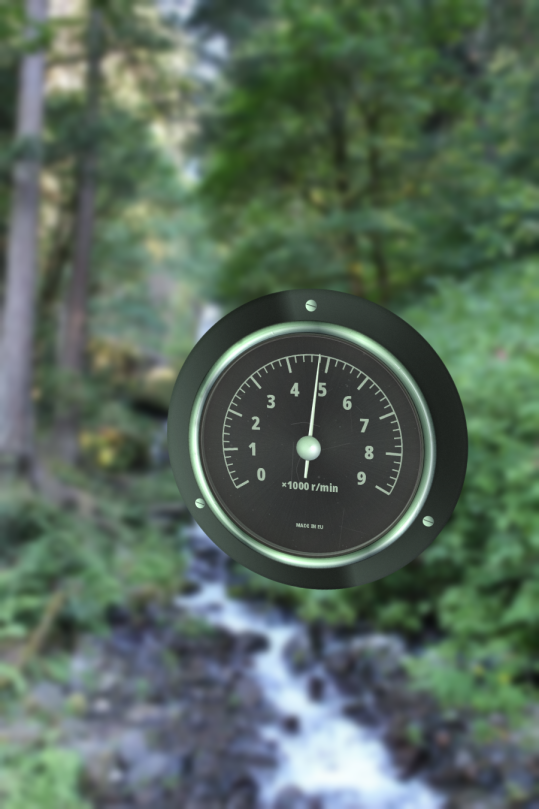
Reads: 4800,rpm
